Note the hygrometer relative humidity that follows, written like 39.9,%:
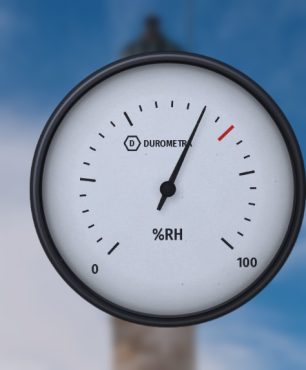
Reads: 60,%
